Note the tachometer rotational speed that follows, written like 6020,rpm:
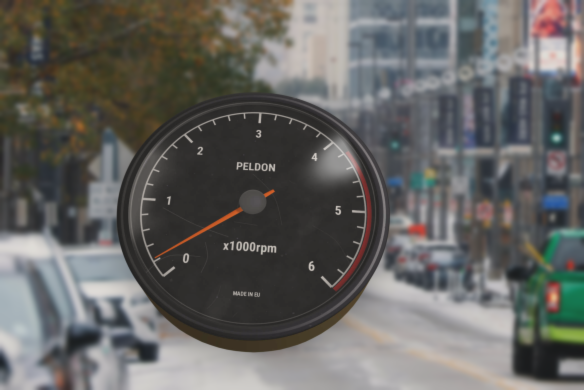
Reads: 200,rpm
